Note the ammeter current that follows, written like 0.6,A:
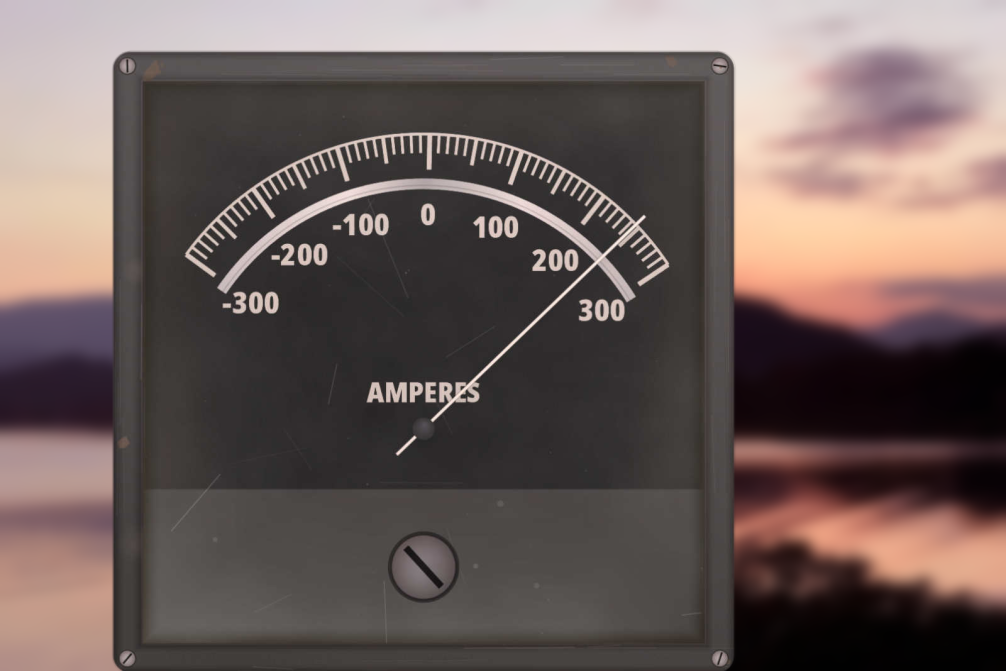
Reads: 245,A
